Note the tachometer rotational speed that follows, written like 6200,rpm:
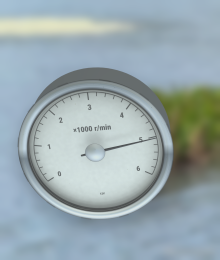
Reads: 5000,rpm
